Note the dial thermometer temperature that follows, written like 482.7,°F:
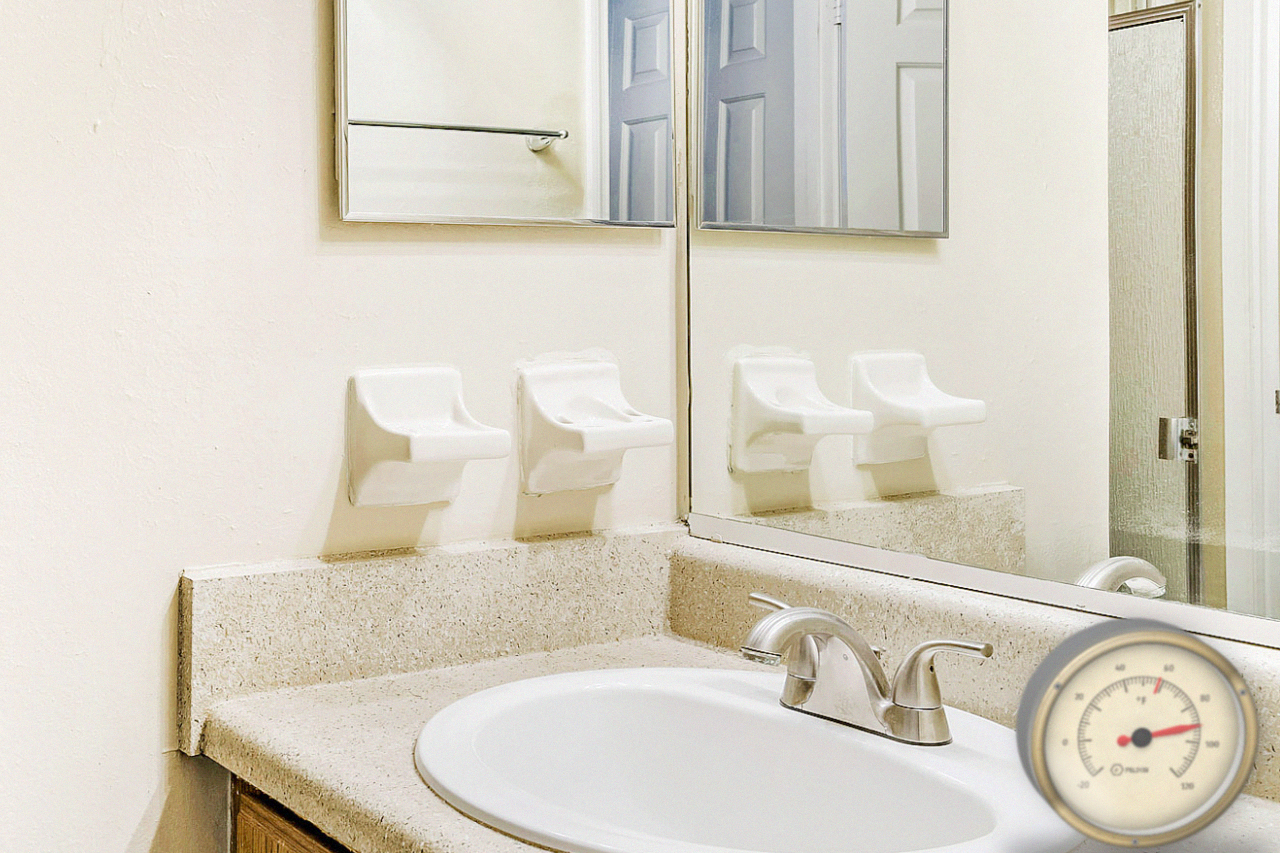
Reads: 90,°F
